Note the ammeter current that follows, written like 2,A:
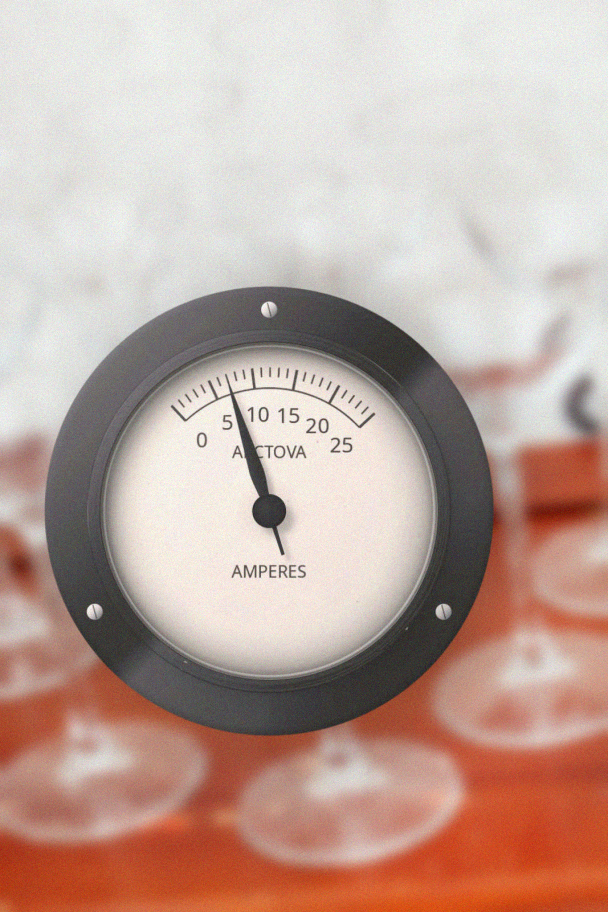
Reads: 7,A
